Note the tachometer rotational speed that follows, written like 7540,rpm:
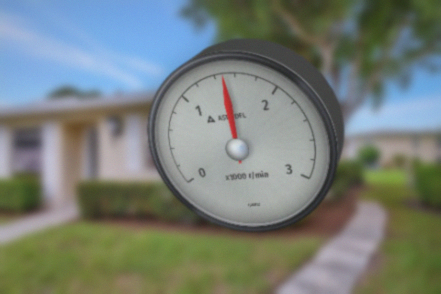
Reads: 1500,rpm
